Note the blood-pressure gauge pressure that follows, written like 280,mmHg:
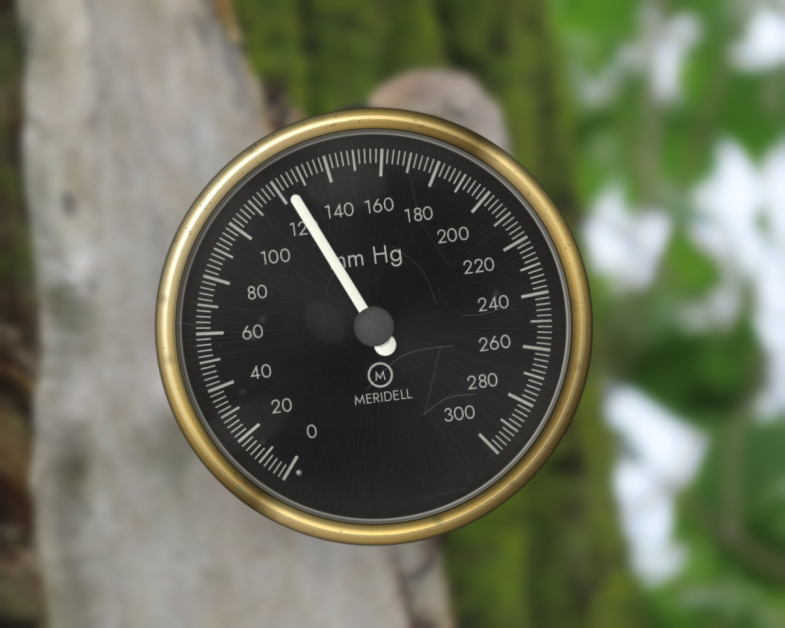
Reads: 124,mmHg
